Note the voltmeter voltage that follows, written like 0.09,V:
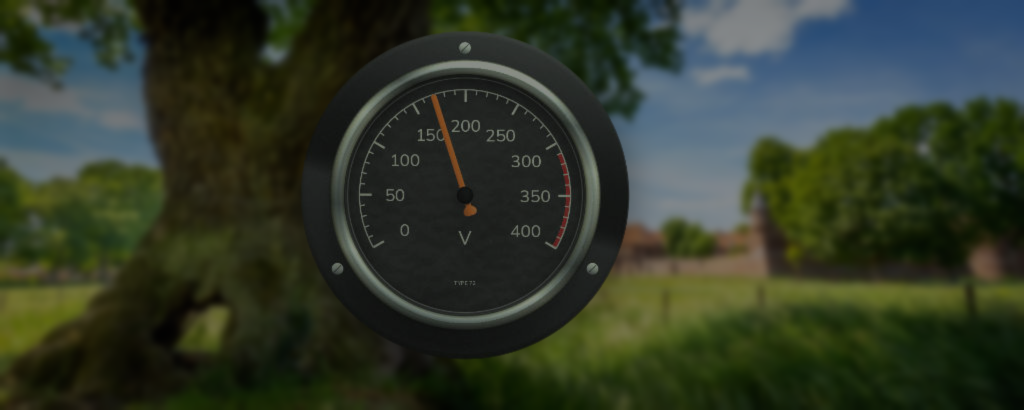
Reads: 170,V
